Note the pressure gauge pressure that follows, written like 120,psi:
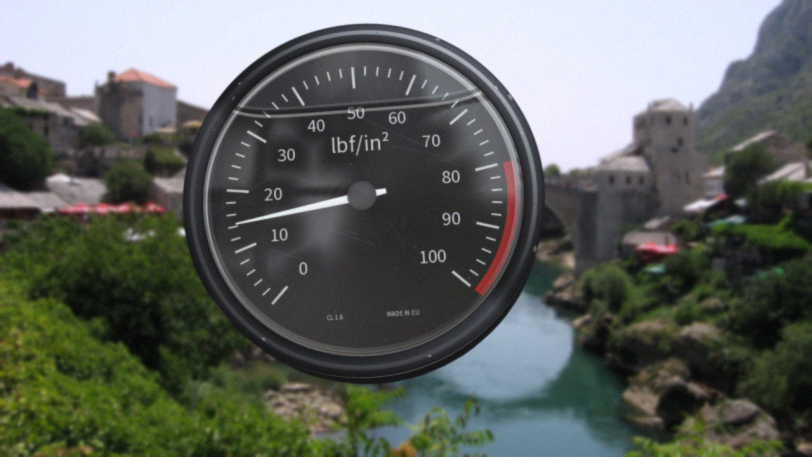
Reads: 14,psi
